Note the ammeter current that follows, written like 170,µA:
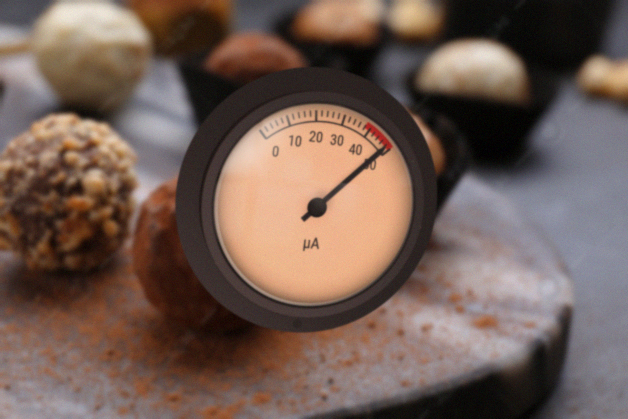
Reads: 48,µA
